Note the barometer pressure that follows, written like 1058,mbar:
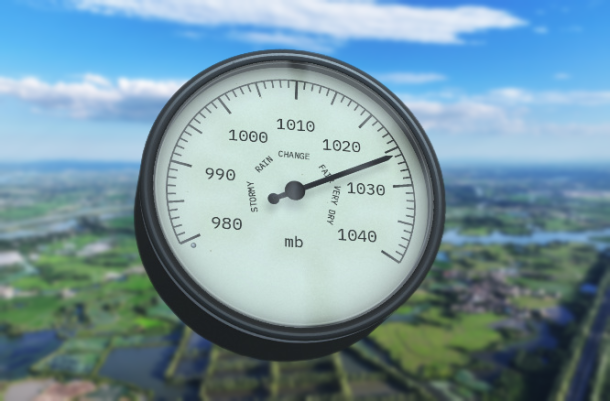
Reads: 1026,mbar
